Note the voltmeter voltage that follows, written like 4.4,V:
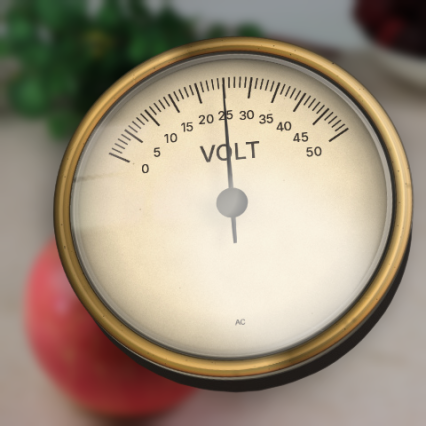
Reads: 25,V
